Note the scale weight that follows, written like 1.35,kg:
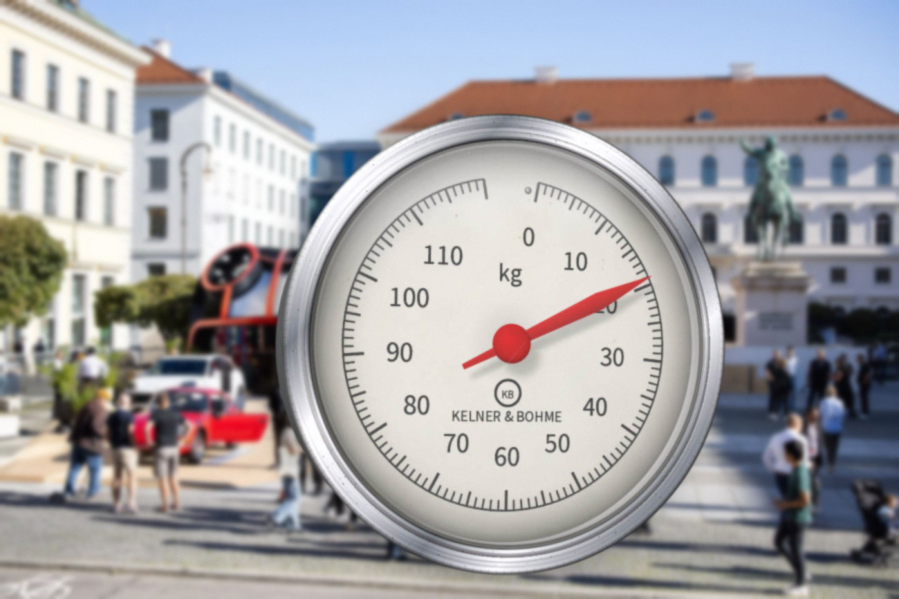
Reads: 19,kg
